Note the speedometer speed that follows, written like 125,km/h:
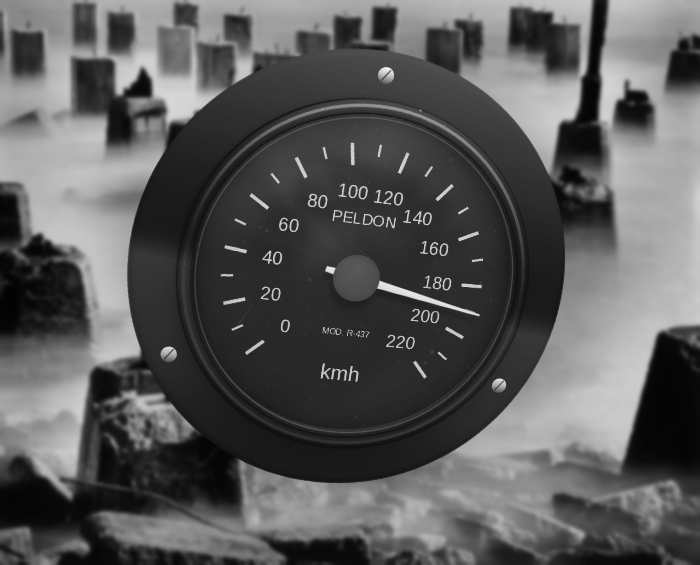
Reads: 190,km/h
